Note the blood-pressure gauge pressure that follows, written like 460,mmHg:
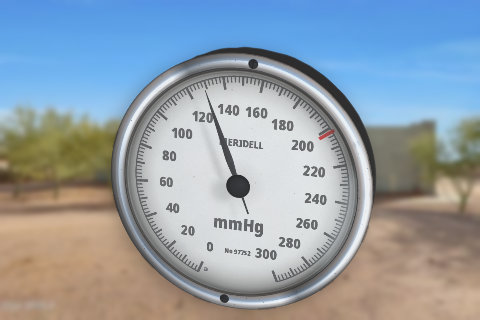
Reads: 130,mmHg
